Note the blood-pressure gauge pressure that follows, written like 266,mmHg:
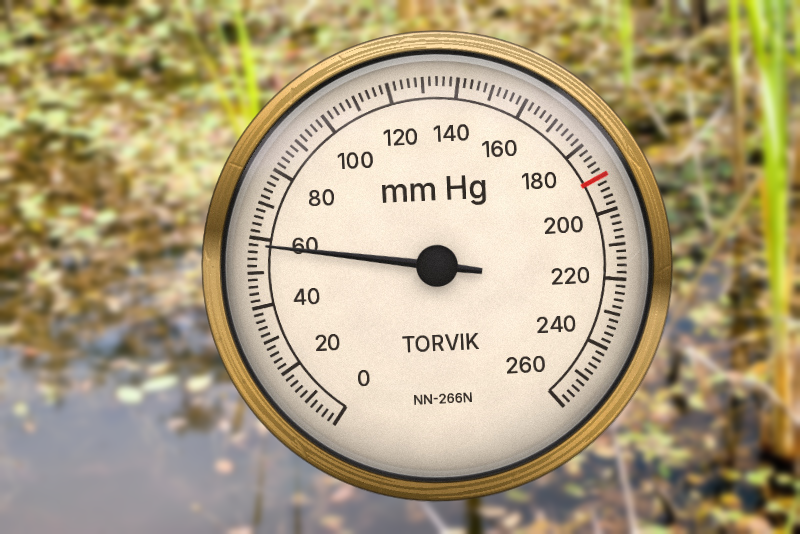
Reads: 58,mmHg
